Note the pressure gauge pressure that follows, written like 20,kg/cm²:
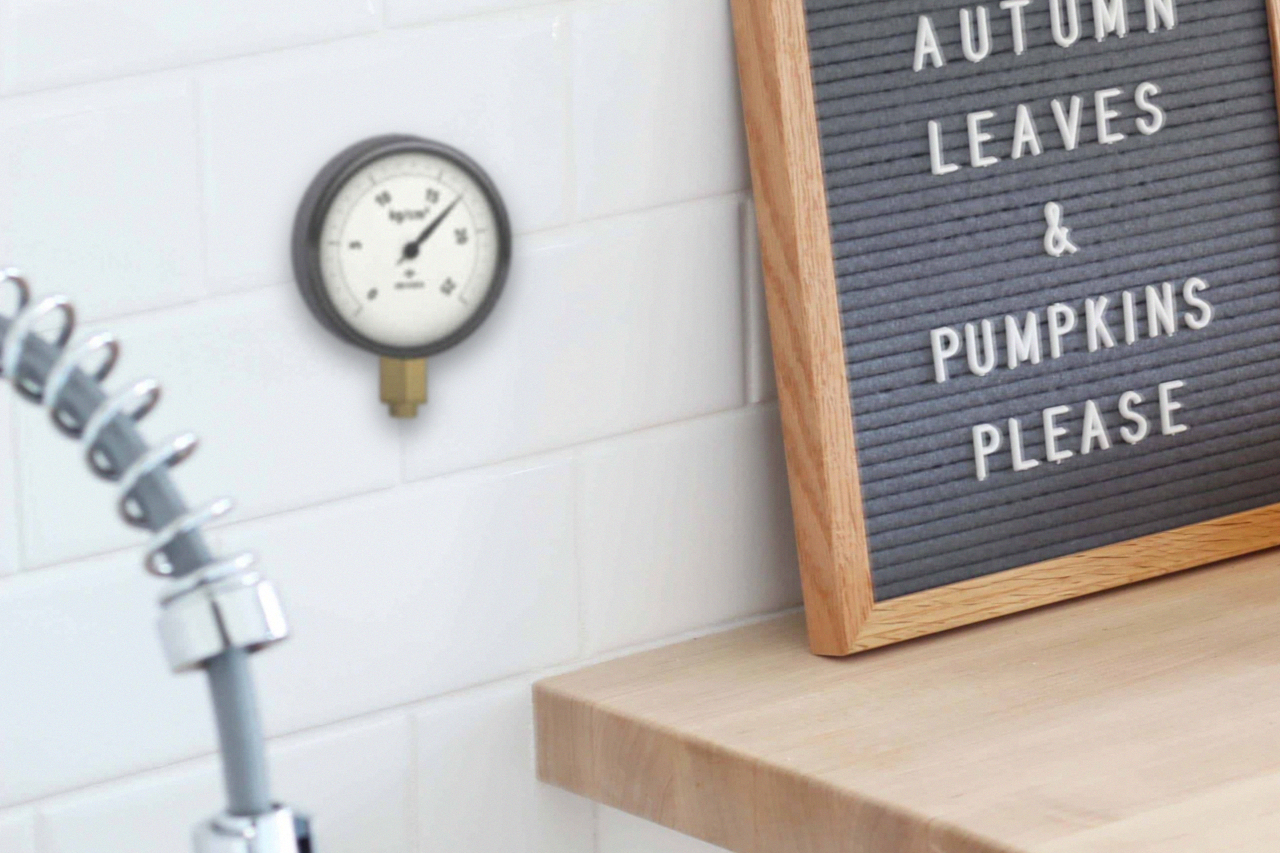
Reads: 17,kg/cm²
